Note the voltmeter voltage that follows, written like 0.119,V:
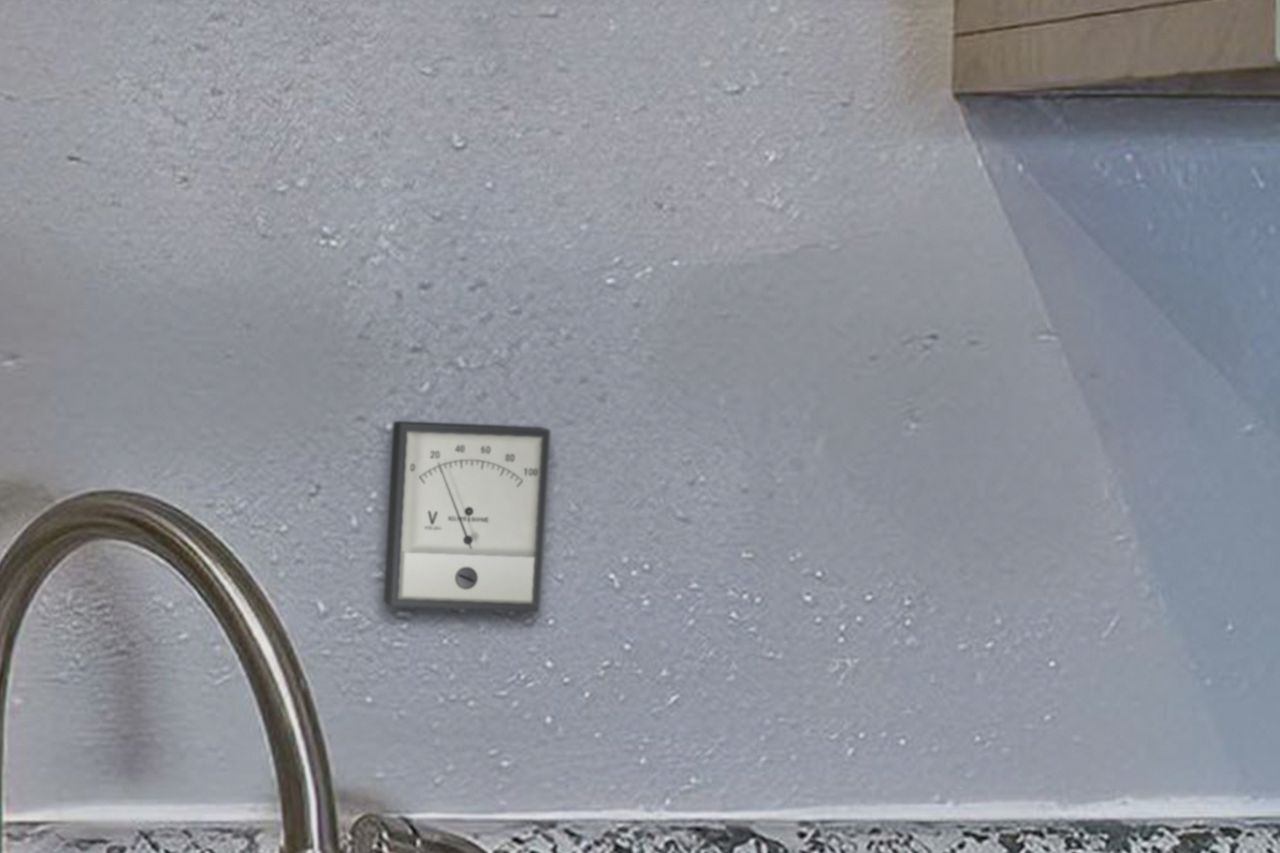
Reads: 20,V
